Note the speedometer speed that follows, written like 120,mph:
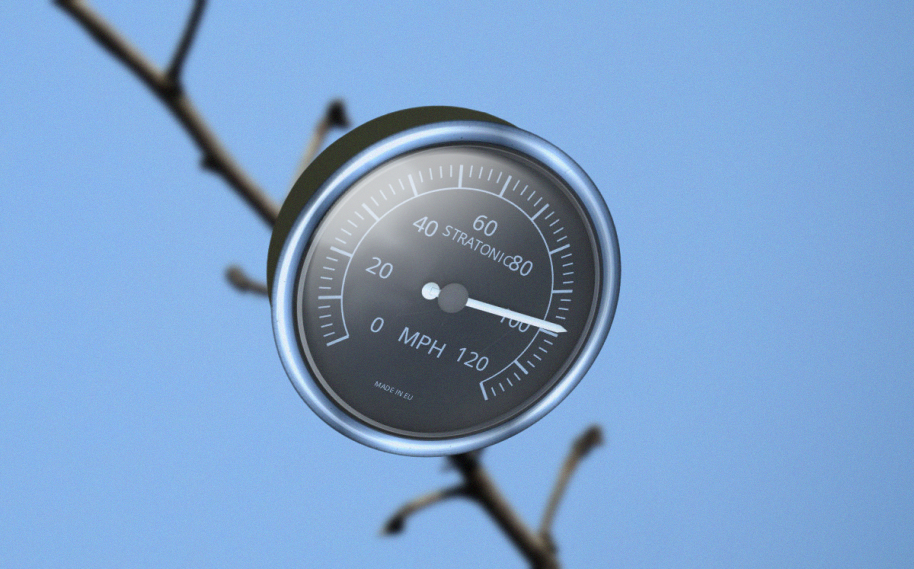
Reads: 98,mph
